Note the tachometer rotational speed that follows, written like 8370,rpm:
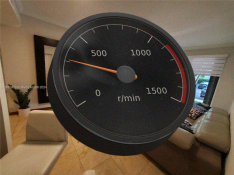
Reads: 300,rpm
